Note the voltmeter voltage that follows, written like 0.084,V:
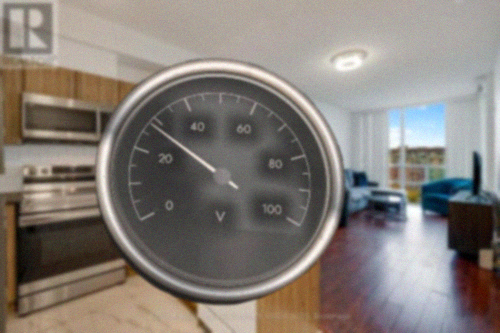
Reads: 27.5,V
